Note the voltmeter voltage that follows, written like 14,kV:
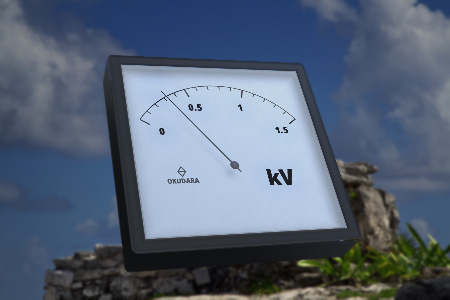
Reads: 0.3,kV
